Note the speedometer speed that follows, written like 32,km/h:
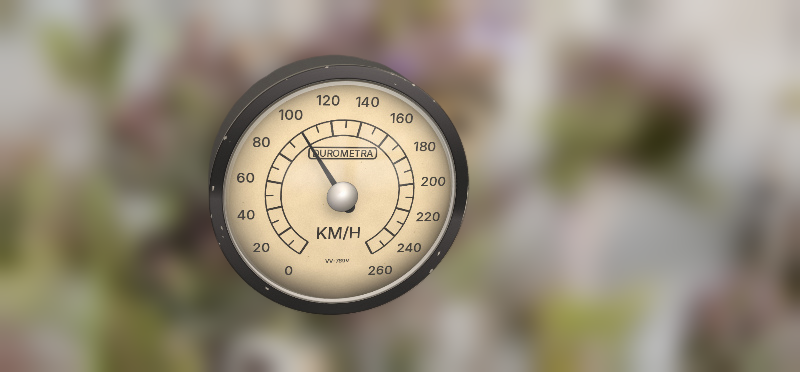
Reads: 100,km/h
